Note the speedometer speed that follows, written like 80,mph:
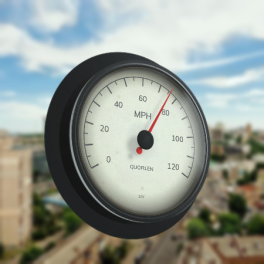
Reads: 75,mph
